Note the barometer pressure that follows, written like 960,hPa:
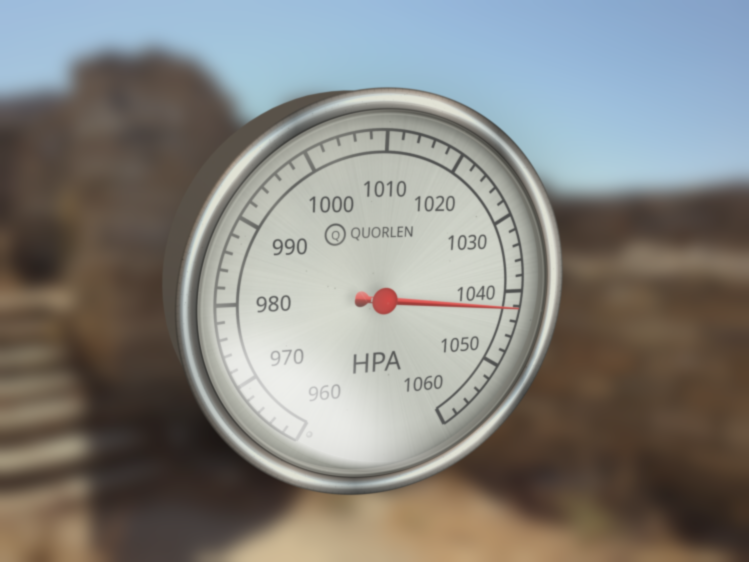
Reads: 1042,hPa
